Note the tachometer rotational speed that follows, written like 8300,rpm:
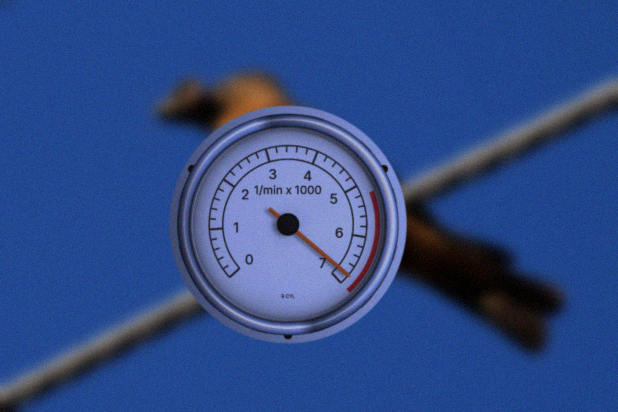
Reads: 6800,rpm
